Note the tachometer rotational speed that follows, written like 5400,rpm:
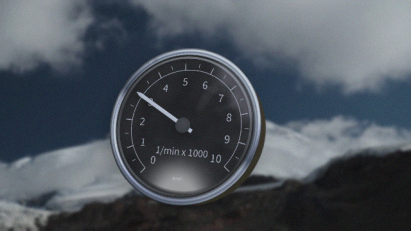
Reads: 3000,rpm
